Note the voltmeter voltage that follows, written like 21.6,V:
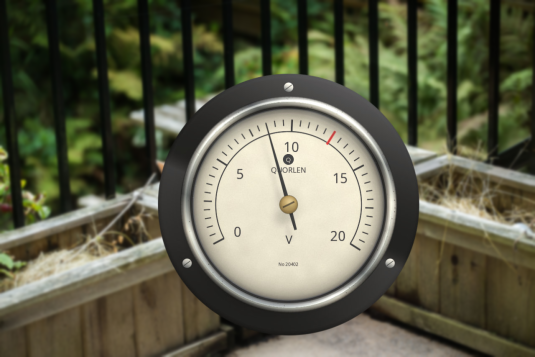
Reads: 8.5,V
